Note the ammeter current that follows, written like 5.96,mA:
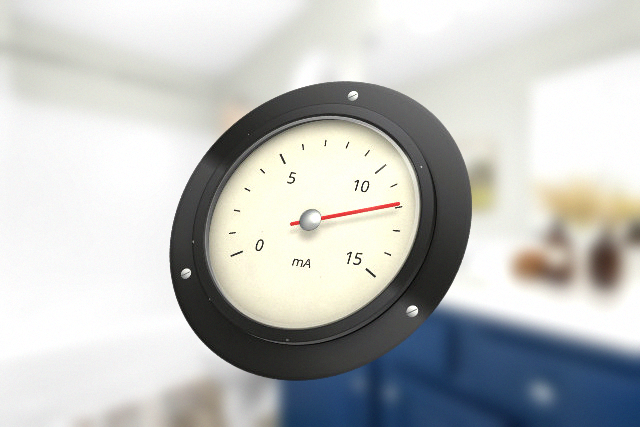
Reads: 12,mA
